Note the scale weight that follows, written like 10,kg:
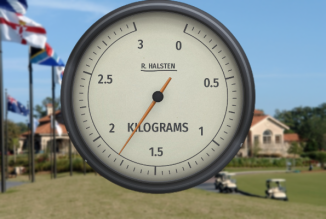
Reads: 1.8,kg
